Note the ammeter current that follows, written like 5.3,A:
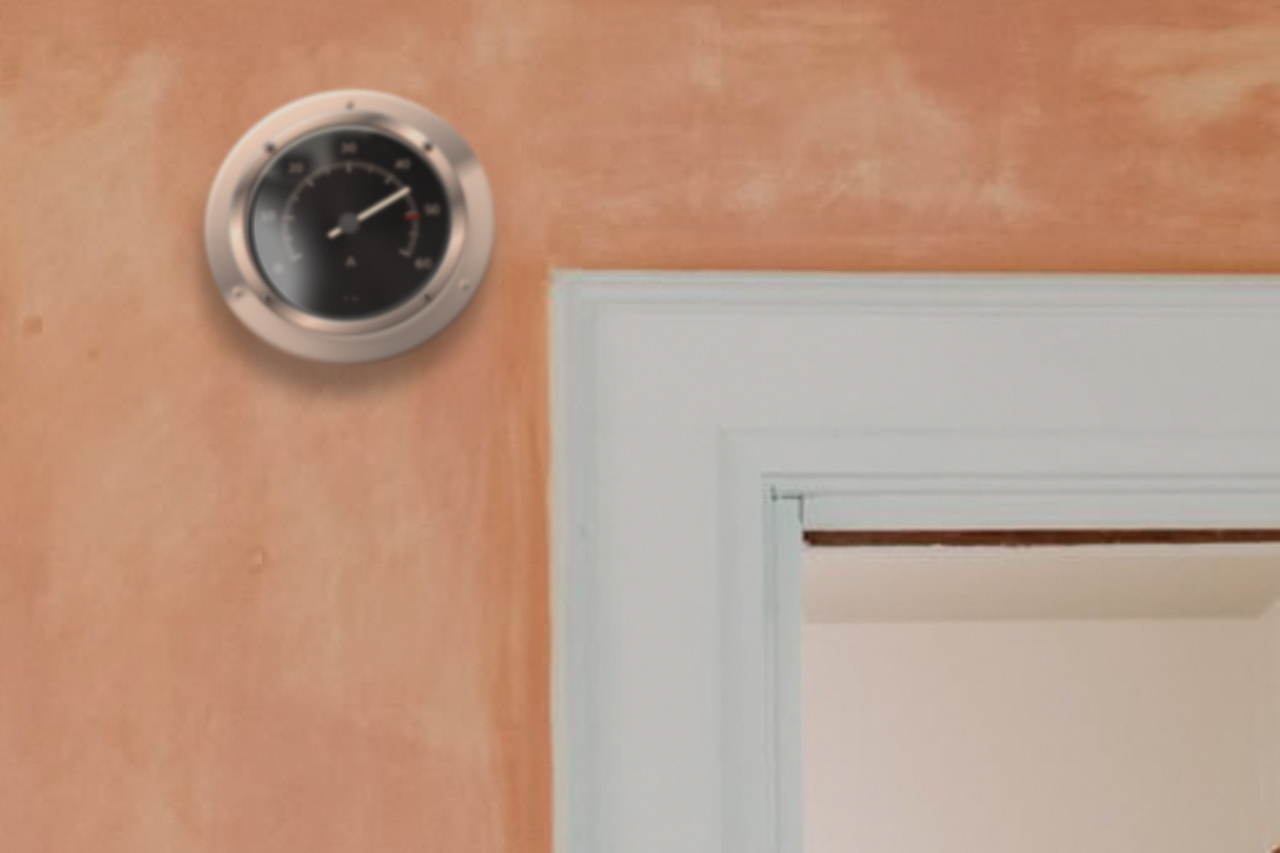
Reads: 45,A
